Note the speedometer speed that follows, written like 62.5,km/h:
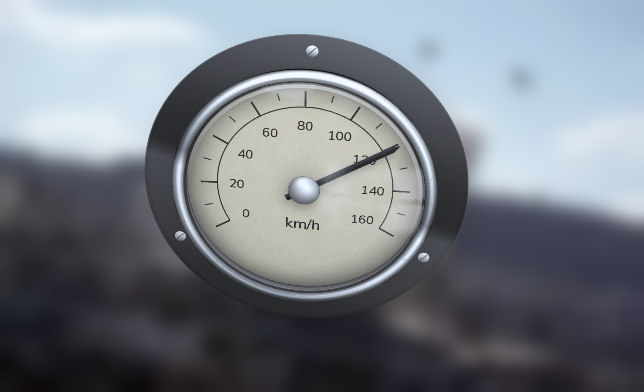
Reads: 120,km/h
